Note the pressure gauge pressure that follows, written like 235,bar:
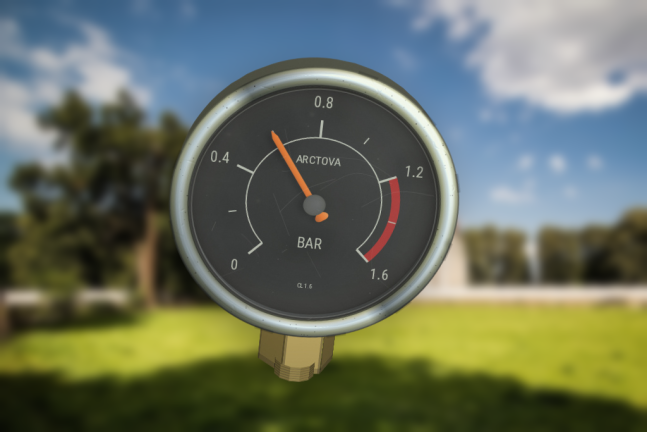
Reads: 0.6,bar
